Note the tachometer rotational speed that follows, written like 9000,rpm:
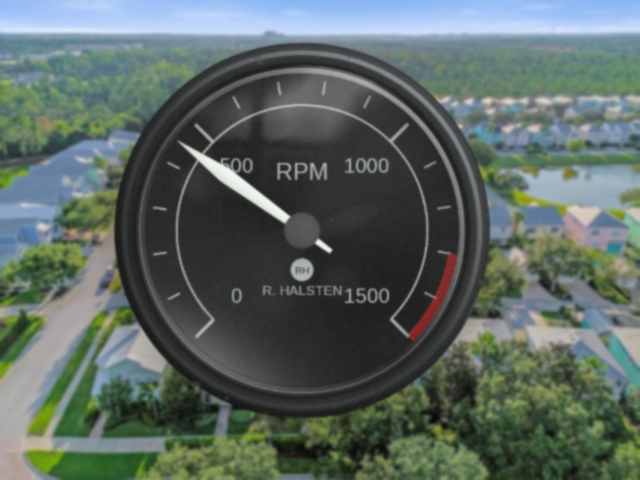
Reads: 450,rpm
